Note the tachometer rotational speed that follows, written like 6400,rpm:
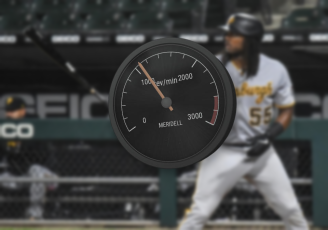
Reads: 1100,rpm
